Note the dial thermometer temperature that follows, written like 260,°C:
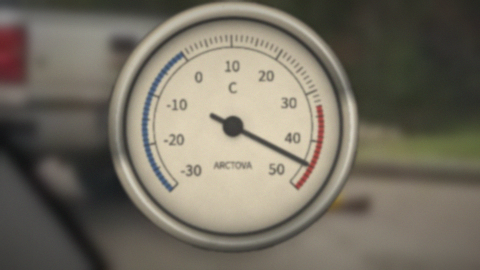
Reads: 45,°C
